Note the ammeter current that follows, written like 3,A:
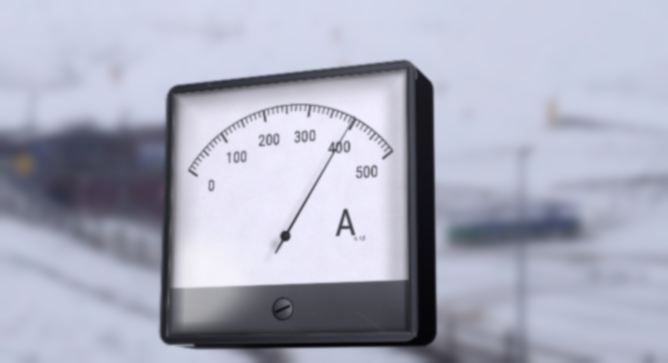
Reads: 400,A
